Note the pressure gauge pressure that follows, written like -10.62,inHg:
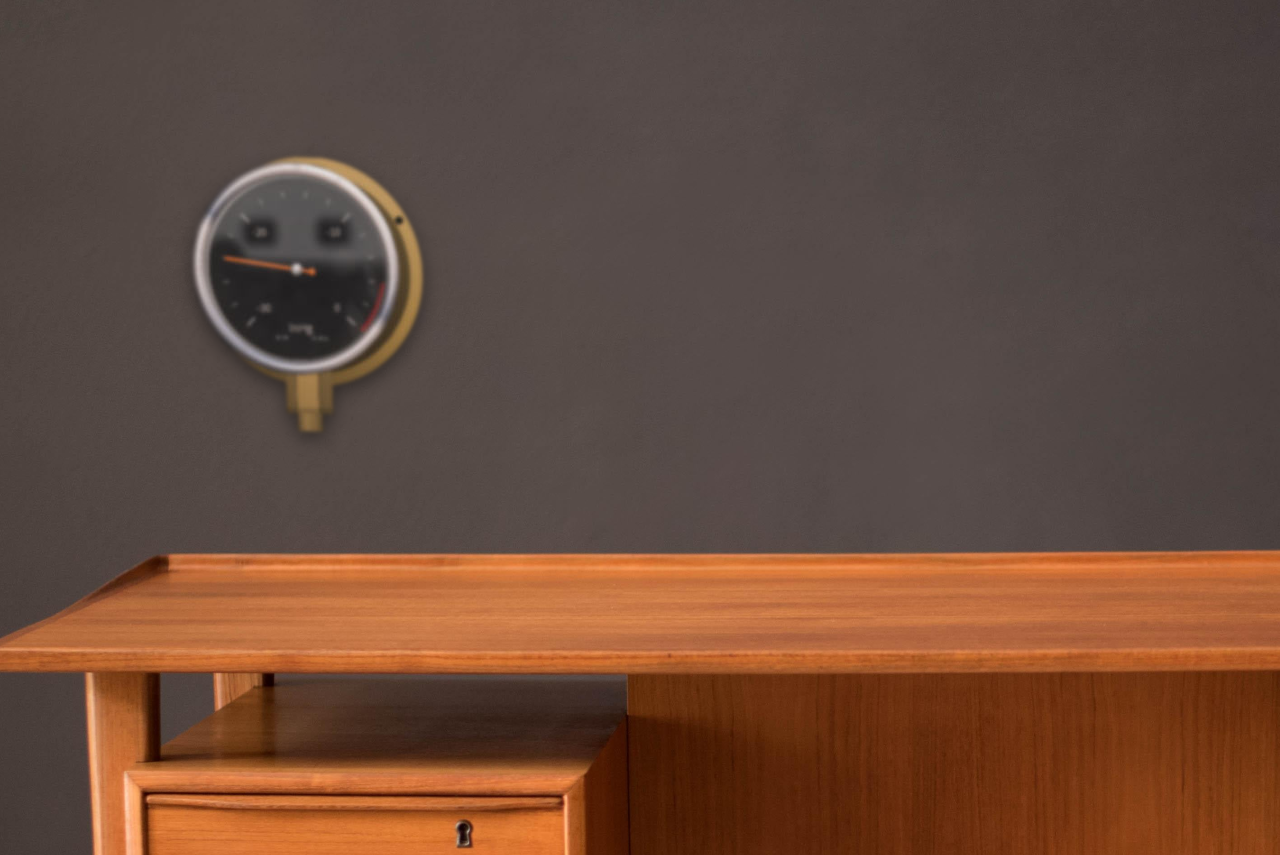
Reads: -24,inHg
